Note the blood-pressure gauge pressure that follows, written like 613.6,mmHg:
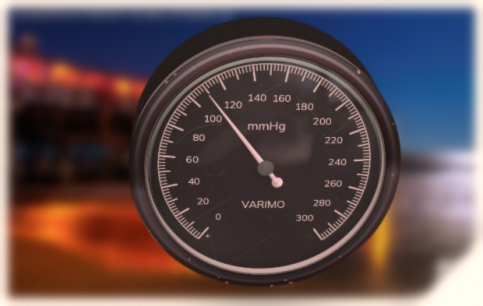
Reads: 110,mmHg
